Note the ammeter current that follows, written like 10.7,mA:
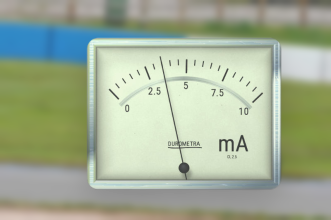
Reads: 3.5,mA
